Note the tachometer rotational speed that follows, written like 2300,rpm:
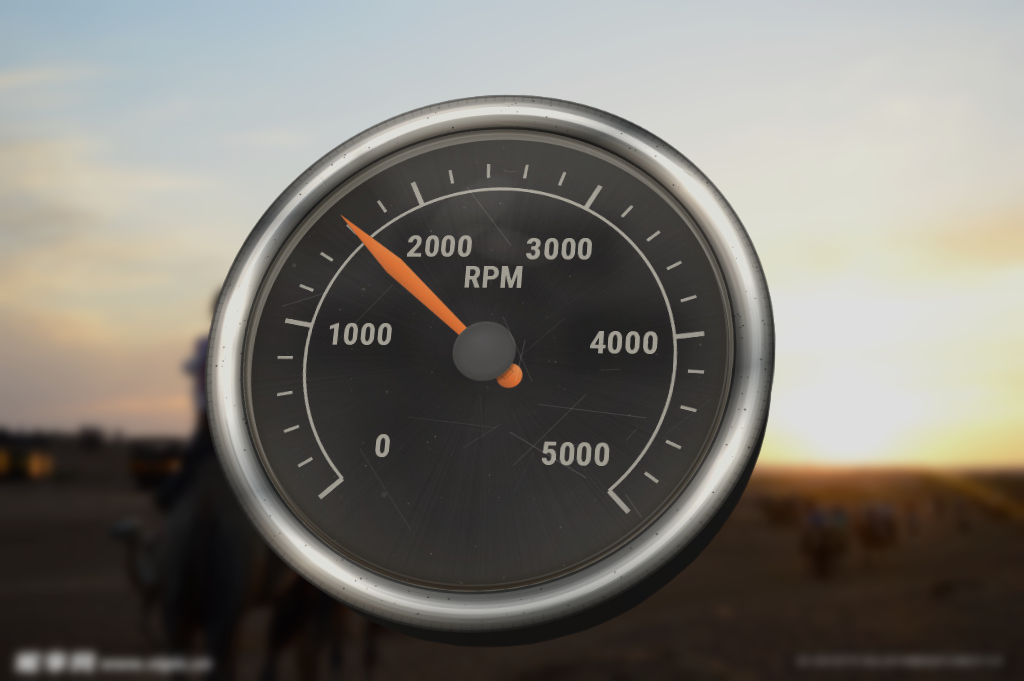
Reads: 1600,rpm
